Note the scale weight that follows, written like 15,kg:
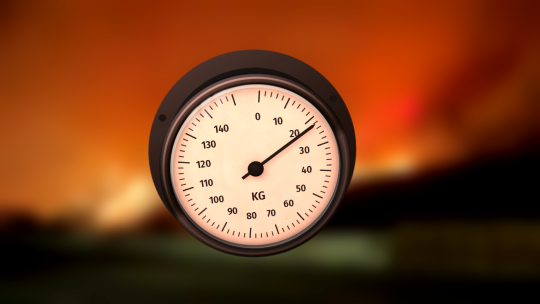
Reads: 22,kg
